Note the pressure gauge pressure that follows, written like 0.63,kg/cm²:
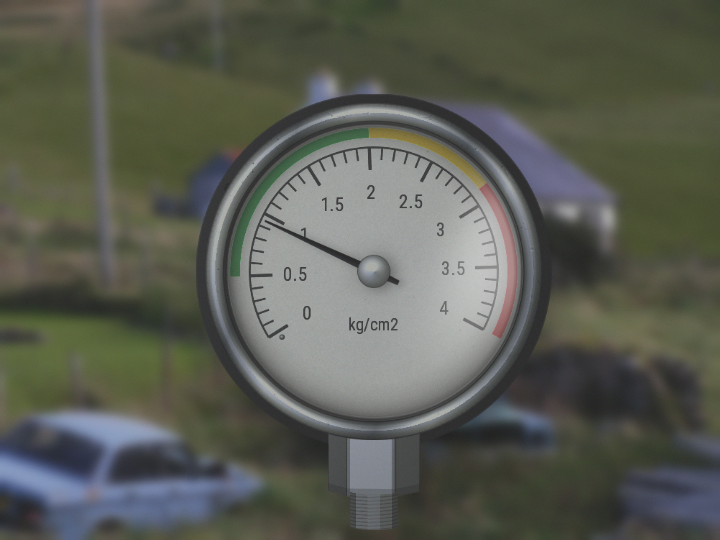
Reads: 0.95,kg/cm²
